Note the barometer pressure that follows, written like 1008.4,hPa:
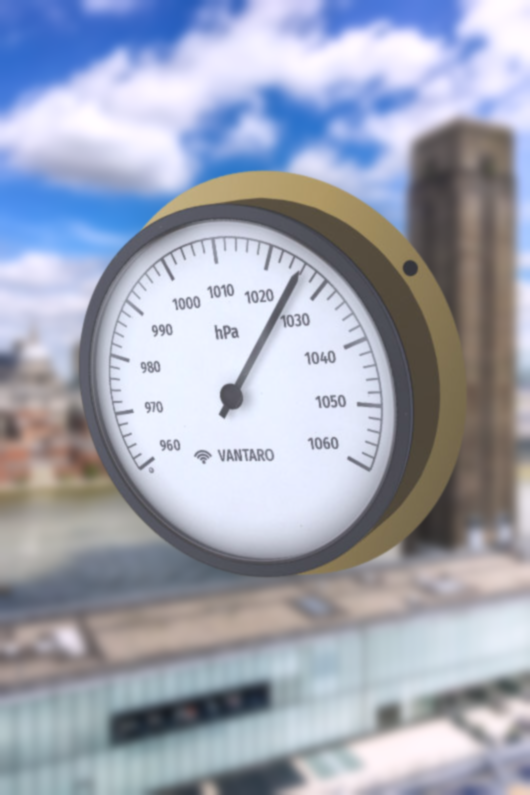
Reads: 1026,hPa
